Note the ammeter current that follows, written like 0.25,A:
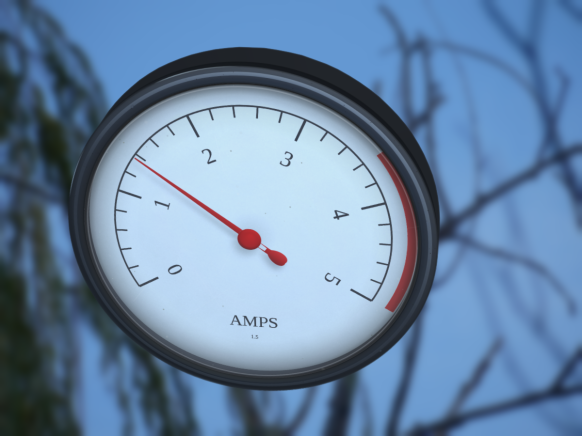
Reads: 1.4,A
